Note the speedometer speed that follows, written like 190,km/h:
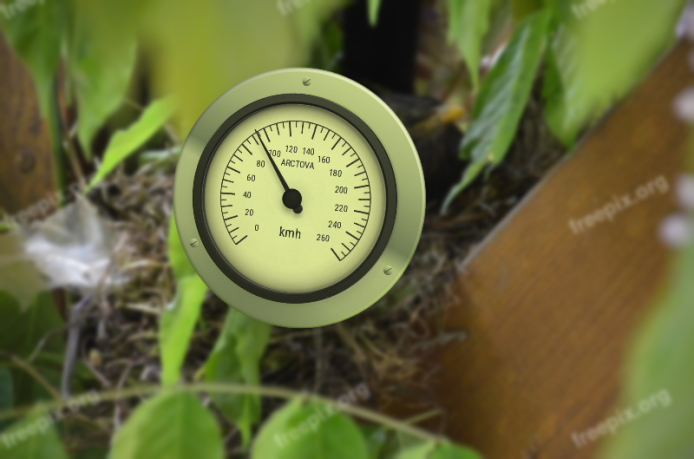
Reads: 95,km/h
